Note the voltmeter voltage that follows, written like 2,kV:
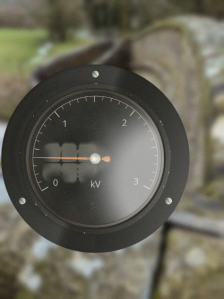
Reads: 0.4,kV
